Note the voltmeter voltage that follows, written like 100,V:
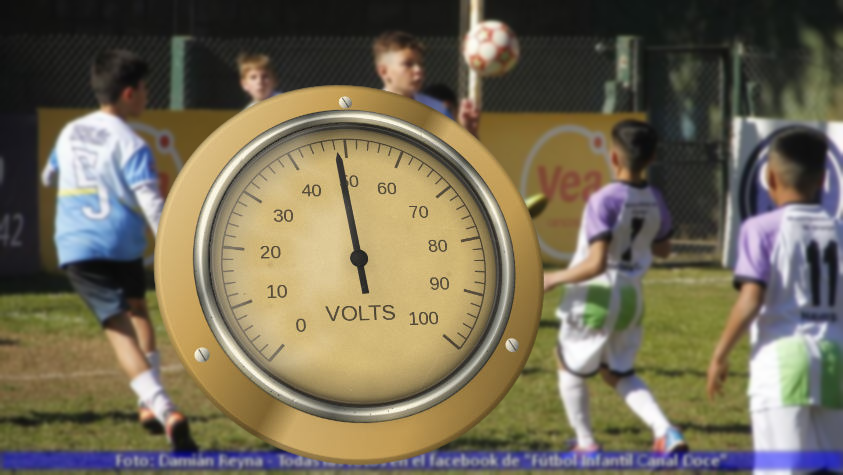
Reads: 48,V
